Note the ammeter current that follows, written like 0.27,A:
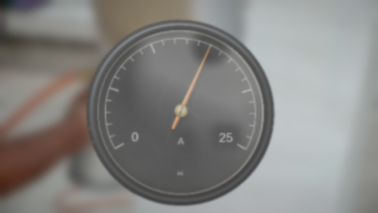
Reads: 15,A
